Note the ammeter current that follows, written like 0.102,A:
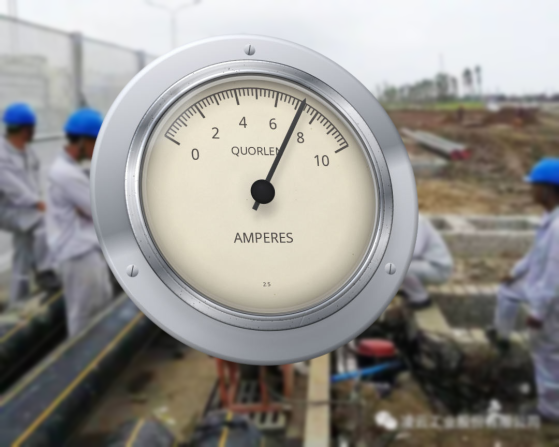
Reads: 7.2,A
